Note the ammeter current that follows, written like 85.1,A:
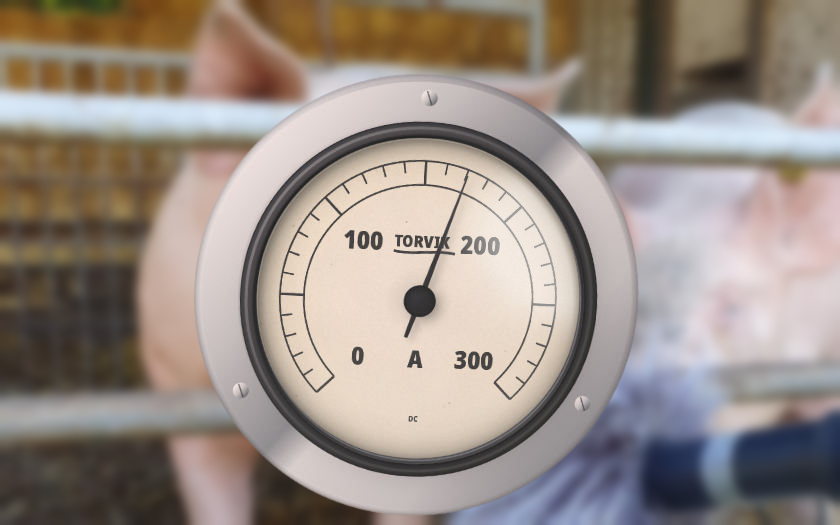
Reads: 170,A
